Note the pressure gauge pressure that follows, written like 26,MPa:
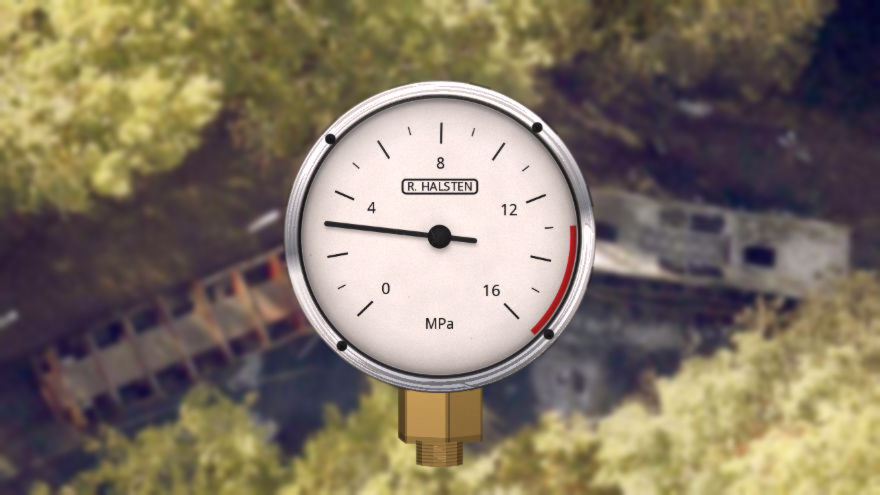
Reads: 3,MPa
